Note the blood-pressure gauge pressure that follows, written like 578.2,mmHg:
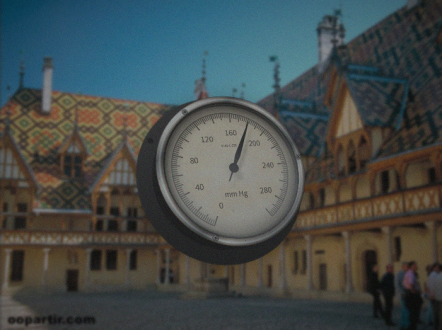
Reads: 180,mmHg
